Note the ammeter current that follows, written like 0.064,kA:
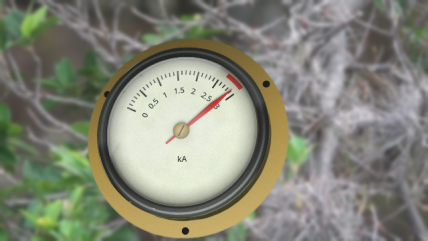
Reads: 2.9,kA
